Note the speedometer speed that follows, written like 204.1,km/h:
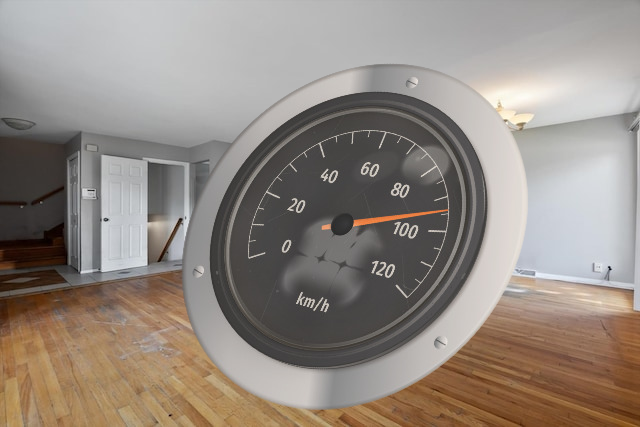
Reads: 95,km/h
